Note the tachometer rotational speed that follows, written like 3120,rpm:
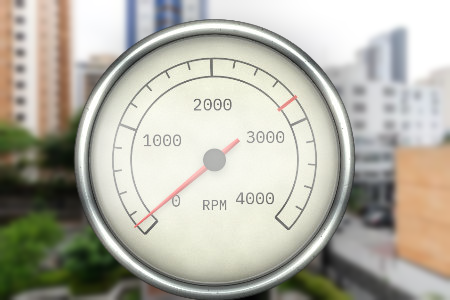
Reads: 100,rpm
